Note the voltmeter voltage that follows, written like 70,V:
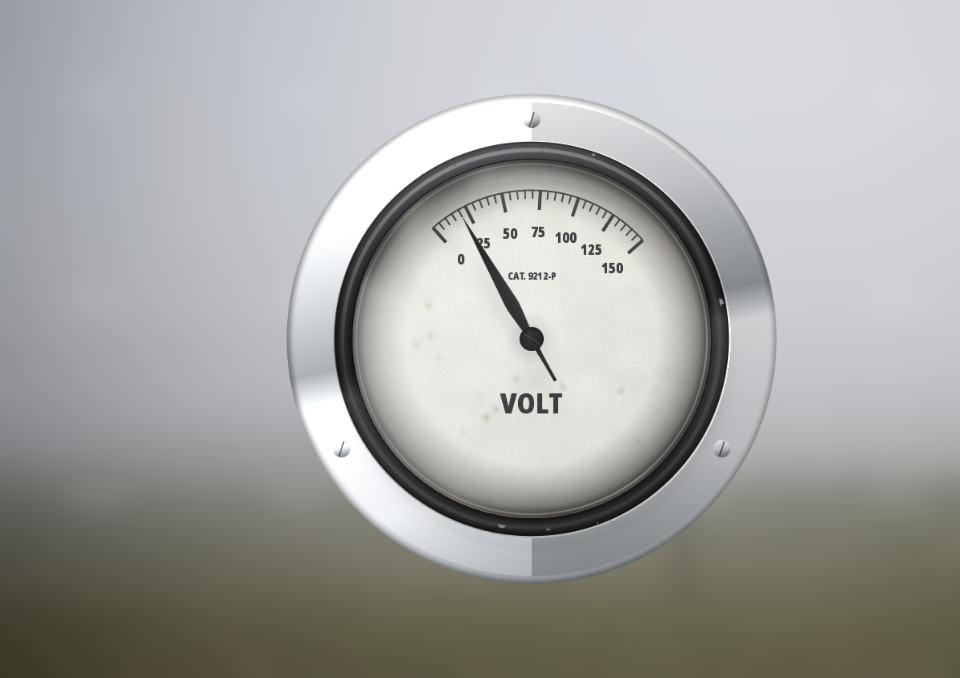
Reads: 20,V
